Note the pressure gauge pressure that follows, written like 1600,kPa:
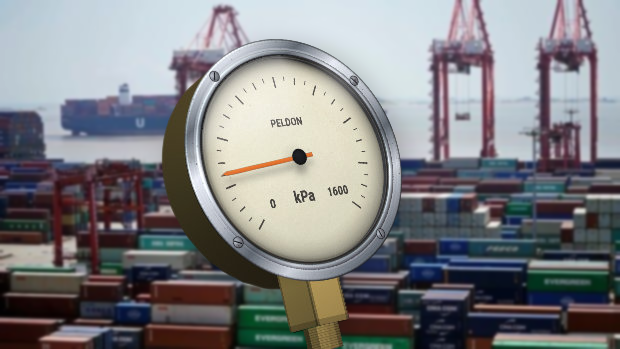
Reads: 250,kPa
